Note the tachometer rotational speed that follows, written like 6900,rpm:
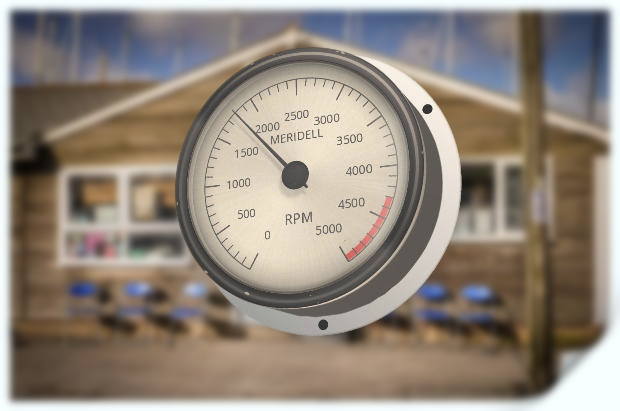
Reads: 1800,rpm
